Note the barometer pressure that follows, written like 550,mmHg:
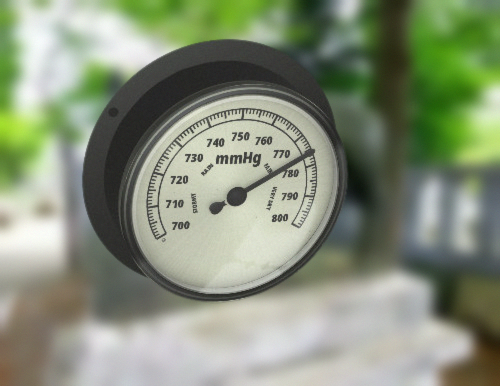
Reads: 775,mmHg
